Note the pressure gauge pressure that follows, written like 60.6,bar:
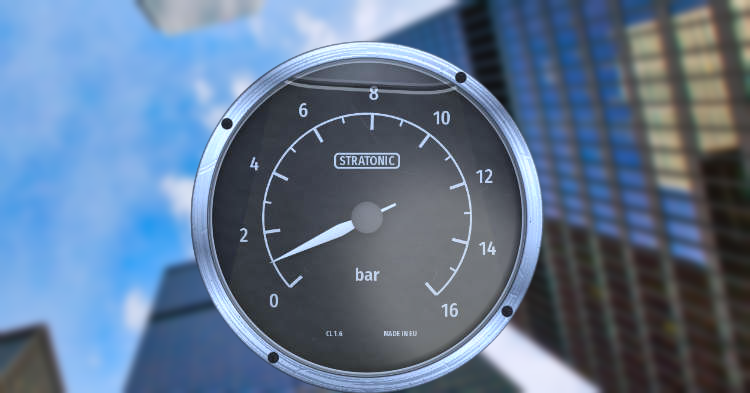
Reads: 1,bar
